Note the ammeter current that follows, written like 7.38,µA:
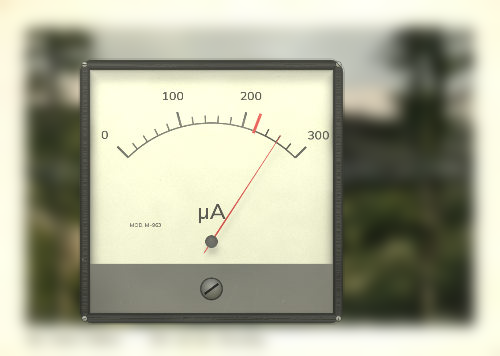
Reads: 260,µA
